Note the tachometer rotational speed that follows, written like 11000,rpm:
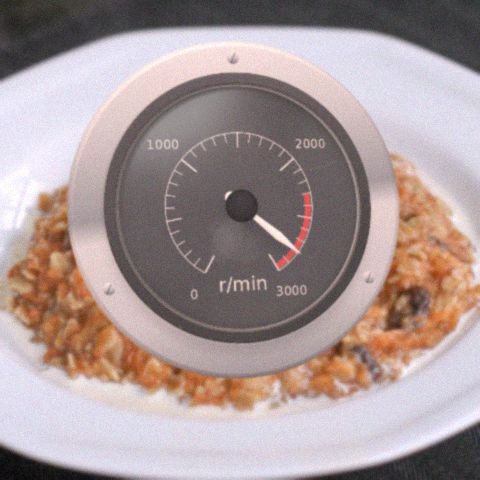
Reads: 2800,rpm
